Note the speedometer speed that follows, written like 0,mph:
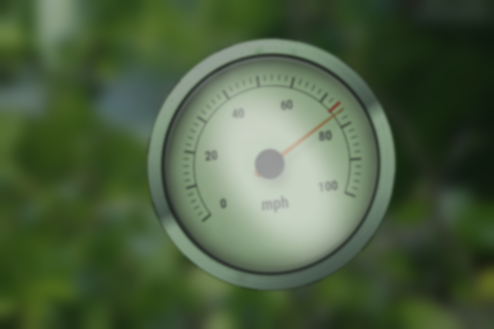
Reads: 76,mph
